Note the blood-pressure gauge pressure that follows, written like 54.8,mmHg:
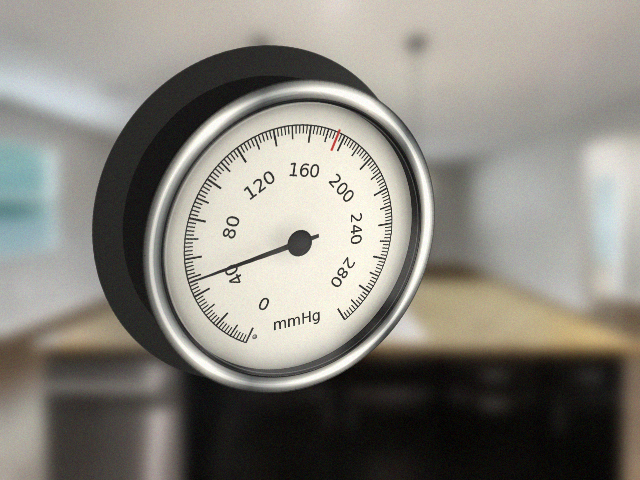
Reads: 50,mmHg
